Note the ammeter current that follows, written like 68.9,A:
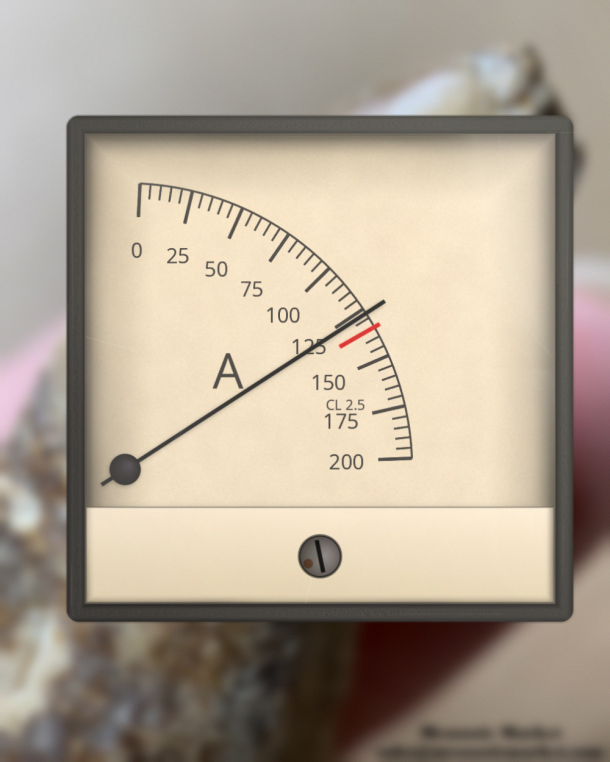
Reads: 127.5,A
